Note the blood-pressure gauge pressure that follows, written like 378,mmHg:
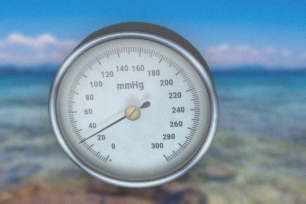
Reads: 30,mmHg
